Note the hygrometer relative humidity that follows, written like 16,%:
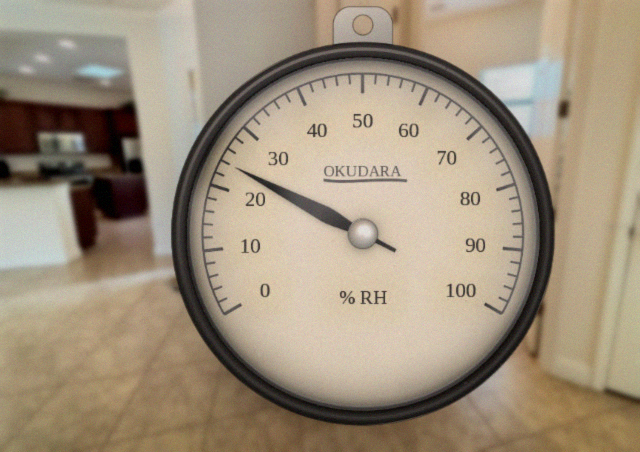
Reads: 24,%
